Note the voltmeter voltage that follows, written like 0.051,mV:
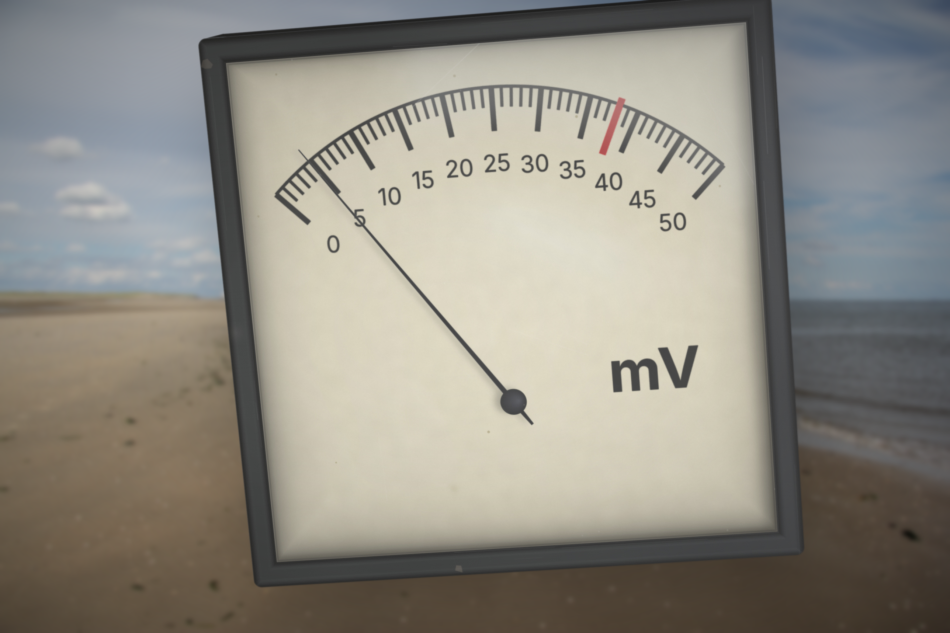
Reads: 5,mV
